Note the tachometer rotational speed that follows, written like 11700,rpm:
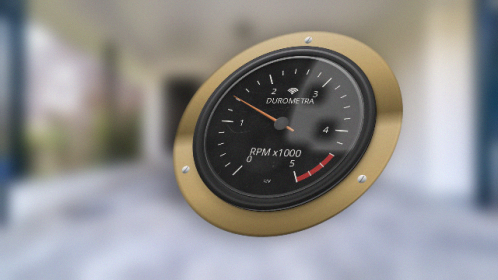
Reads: 1400,rpm
